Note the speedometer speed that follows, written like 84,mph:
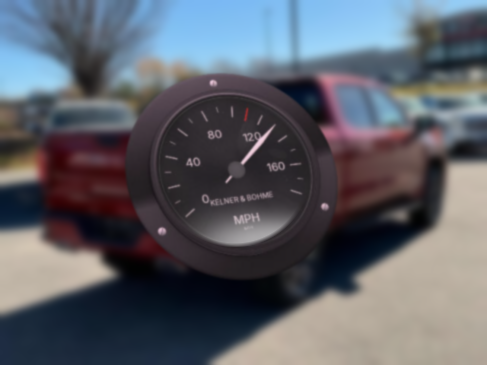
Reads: 130,mph
